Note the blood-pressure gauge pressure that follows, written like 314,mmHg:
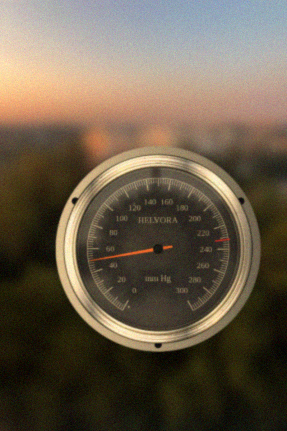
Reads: 50,mmHg
